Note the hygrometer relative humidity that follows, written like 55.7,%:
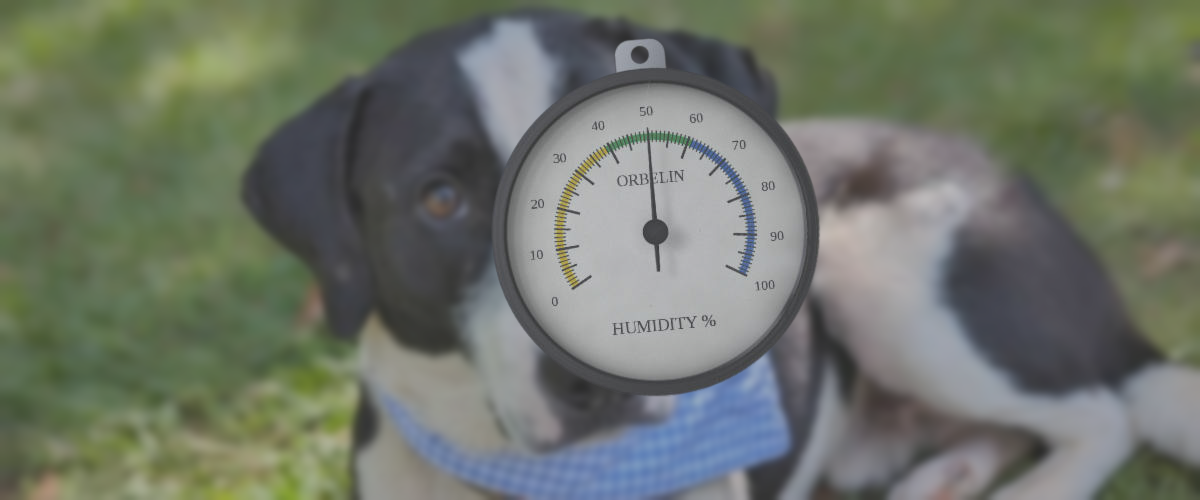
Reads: 50,%
